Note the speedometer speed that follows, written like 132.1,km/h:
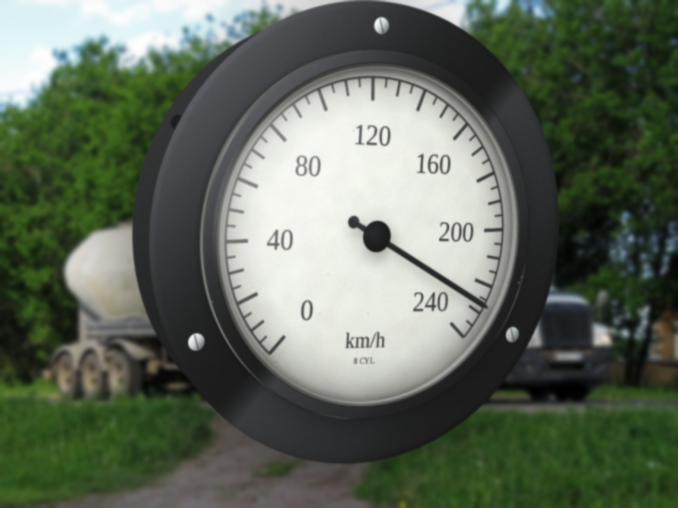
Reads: 227.5,km/h
